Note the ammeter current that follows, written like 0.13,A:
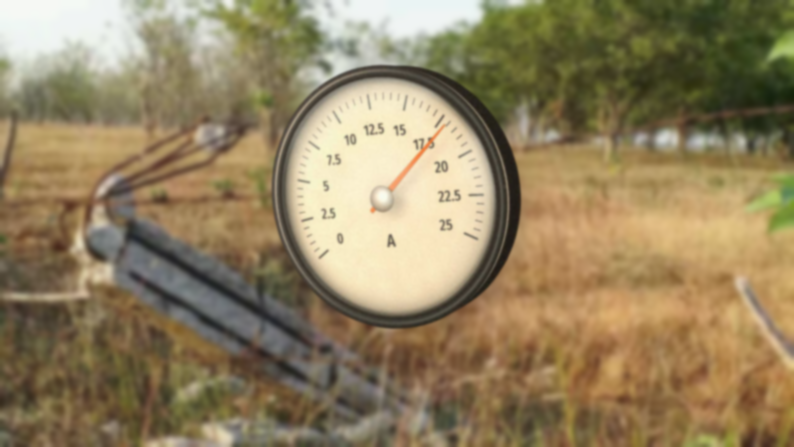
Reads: 18,A
